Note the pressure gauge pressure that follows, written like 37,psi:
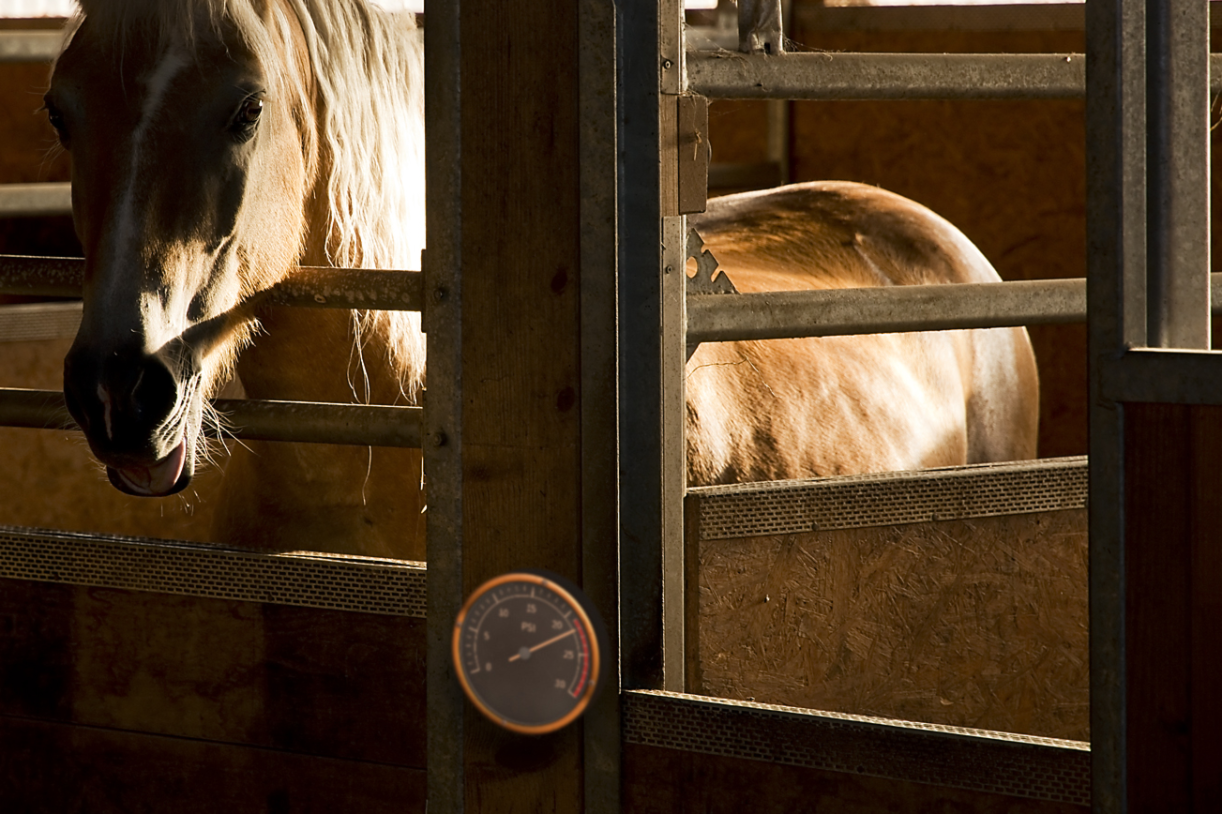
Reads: 22,psi
